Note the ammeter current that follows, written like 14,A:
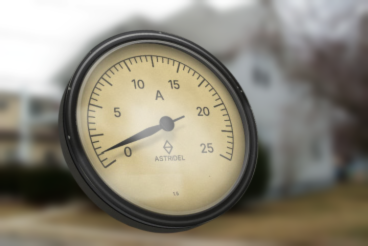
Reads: 1,A
